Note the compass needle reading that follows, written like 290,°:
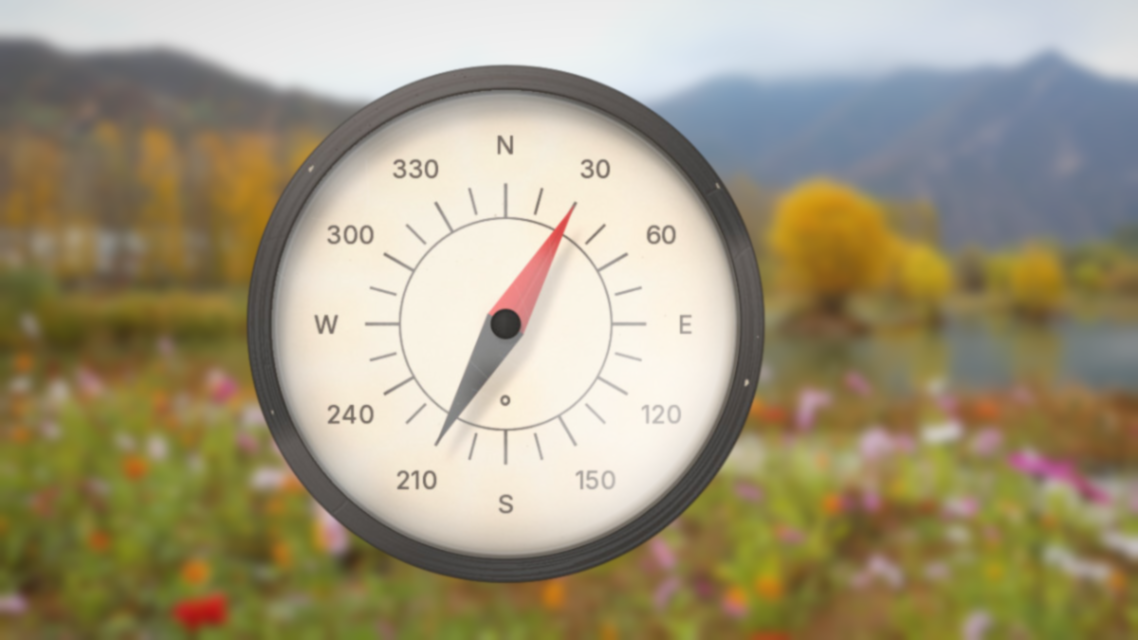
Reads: 30,°
